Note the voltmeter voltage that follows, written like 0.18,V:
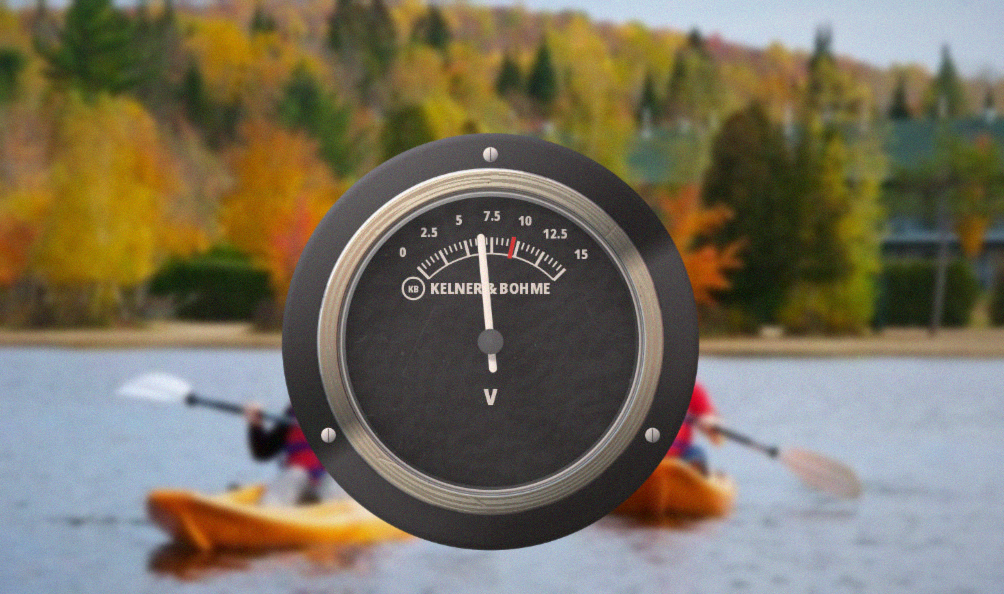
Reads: 6.5,V
